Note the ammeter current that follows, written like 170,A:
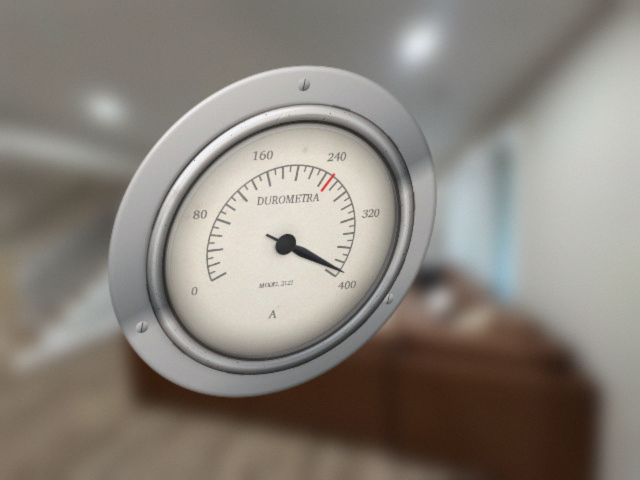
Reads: 390,A
